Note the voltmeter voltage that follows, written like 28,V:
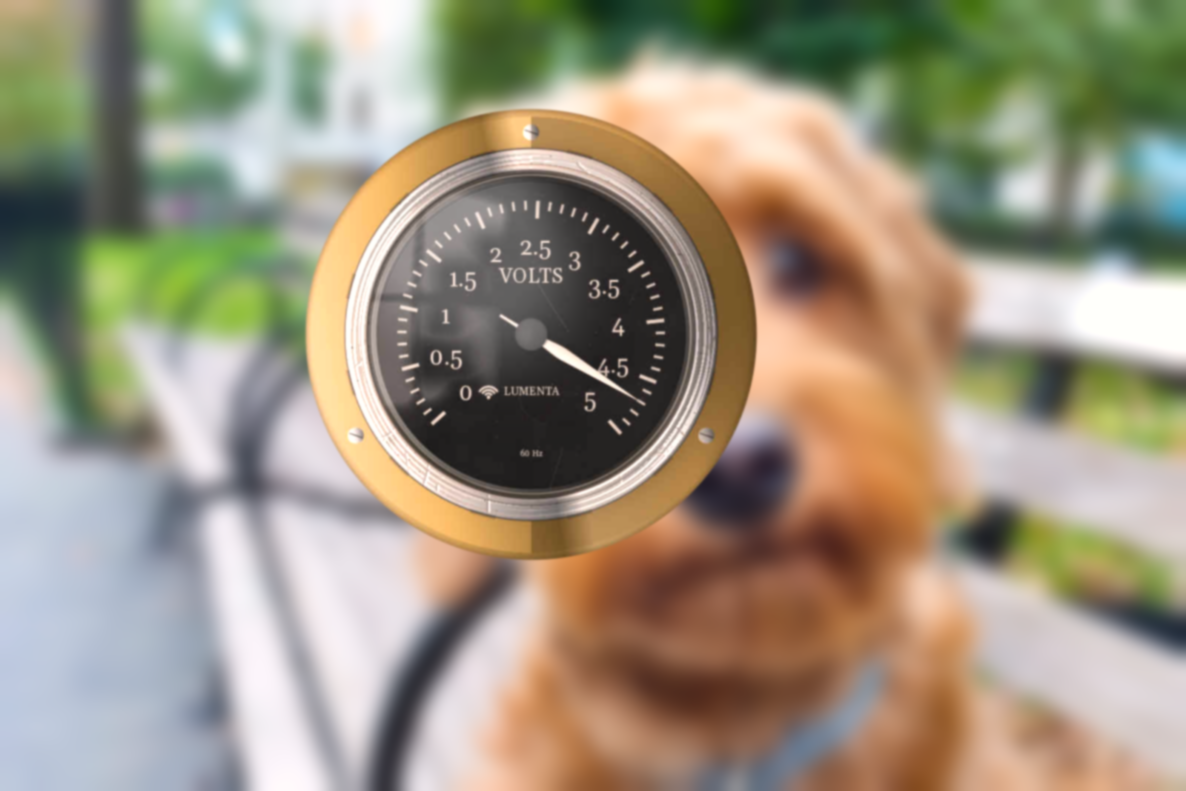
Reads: 4.7,V
